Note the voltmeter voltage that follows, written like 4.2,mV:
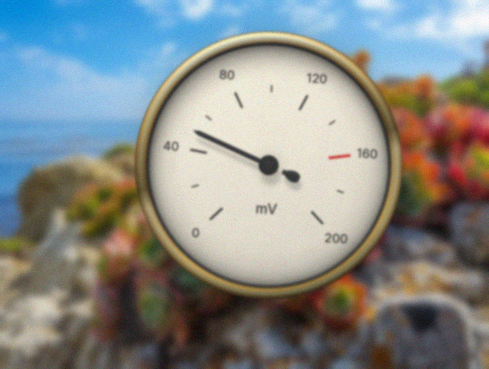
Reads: 50,mV
